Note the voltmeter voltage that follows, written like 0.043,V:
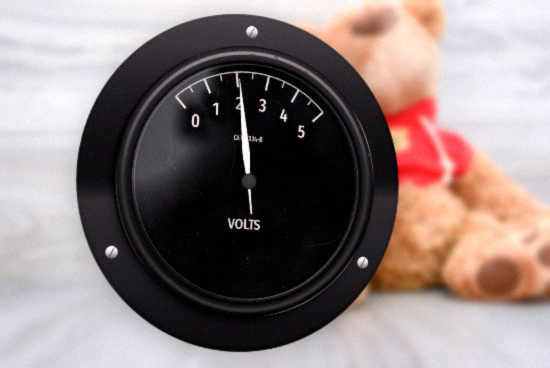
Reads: 2,V
